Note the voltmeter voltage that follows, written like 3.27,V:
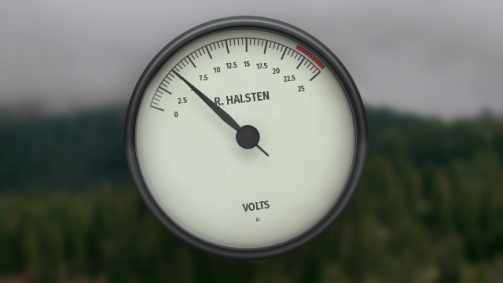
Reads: 5,V
